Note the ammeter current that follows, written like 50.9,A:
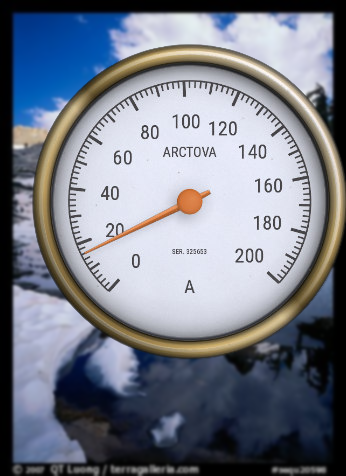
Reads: 16,A
